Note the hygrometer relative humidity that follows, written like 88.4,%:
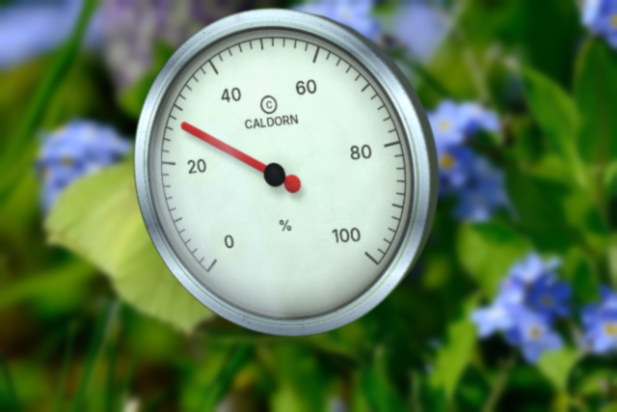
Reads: 28,%
